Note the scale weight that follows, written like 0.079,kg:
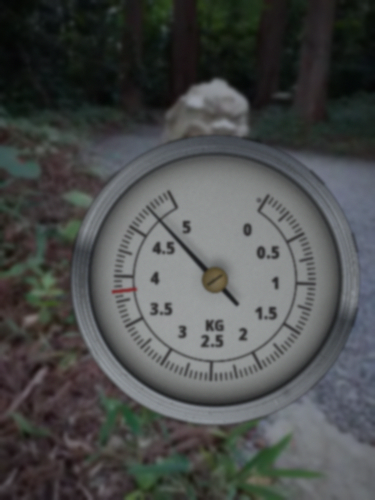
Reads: 4.75,kg
